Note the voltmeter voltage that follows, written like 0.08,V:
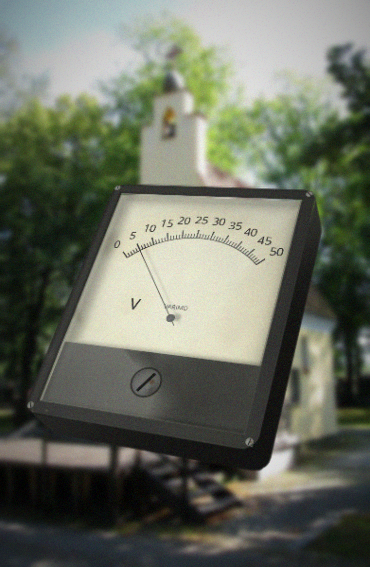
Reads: 5,V
